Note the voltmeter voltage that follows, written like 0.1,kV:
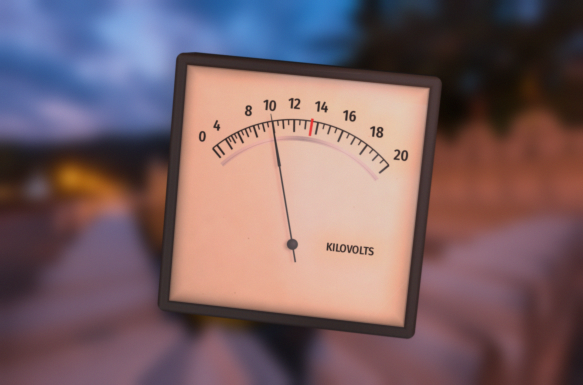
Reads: 10,kV
